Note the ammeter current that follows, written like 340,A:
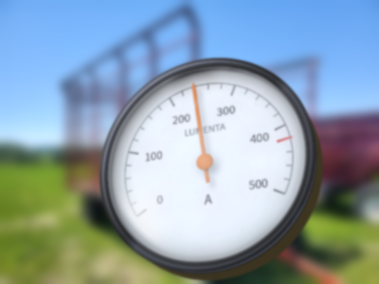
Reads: 240,A
